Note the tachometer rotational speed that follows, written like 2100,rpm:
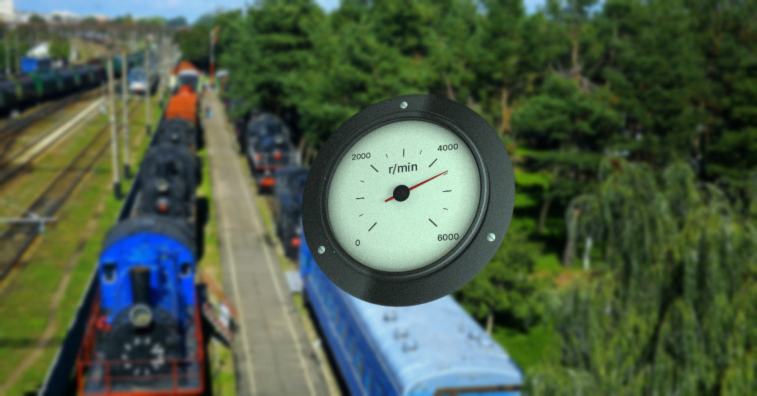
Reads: 4500,rpm
